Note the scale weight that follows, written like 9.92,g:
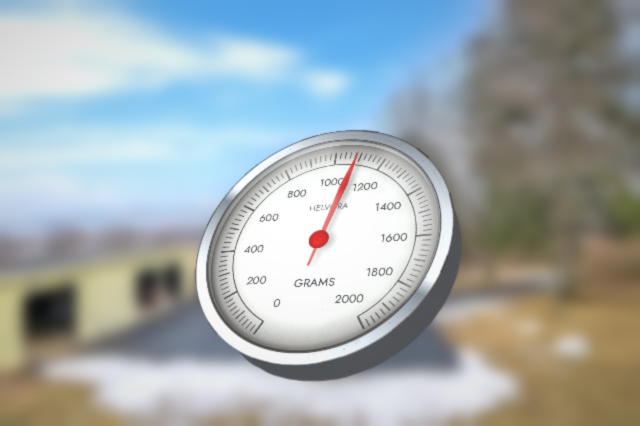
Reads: 1100,g
